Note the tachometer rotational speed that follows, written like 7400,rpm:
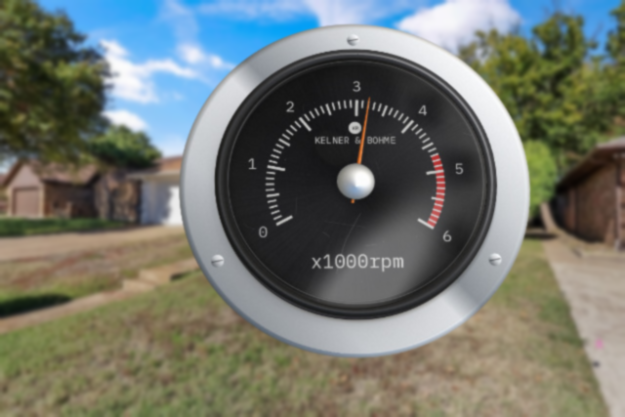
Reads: 3200,rpm
